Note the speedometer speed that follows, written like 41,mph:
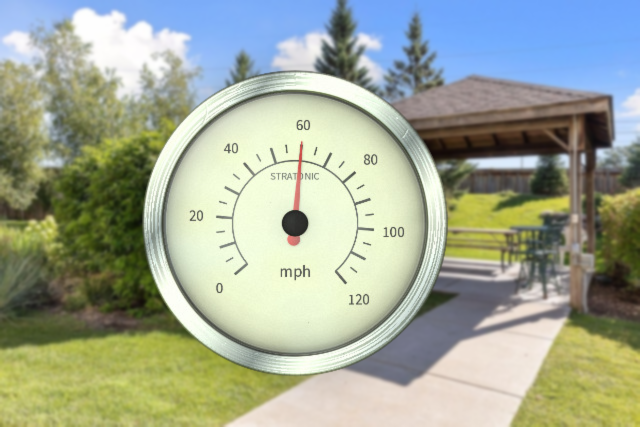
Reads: 60,mph
